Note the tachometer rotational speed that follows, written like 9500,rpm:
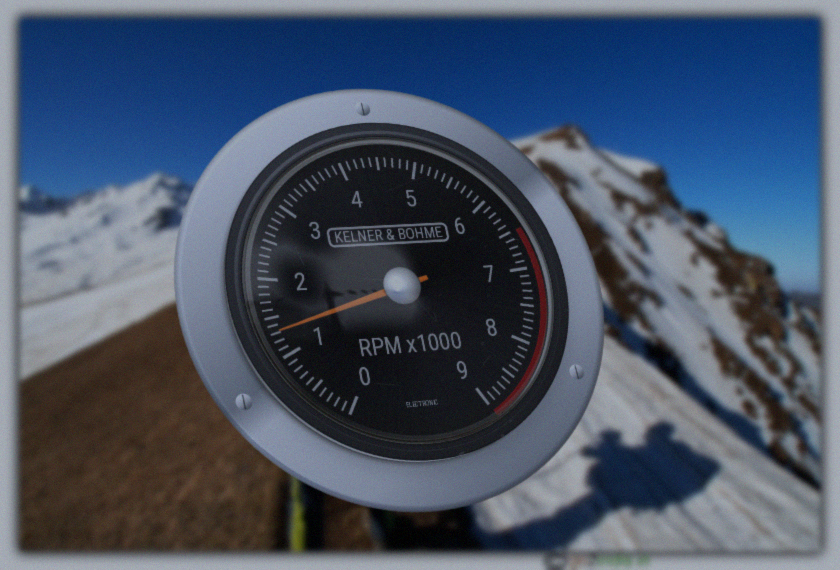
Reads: 1300,rpm
